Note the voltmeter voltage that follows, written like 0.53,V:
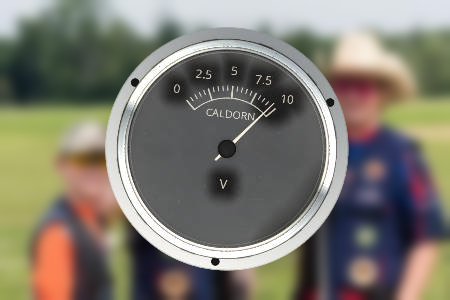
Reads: 9.5,V
